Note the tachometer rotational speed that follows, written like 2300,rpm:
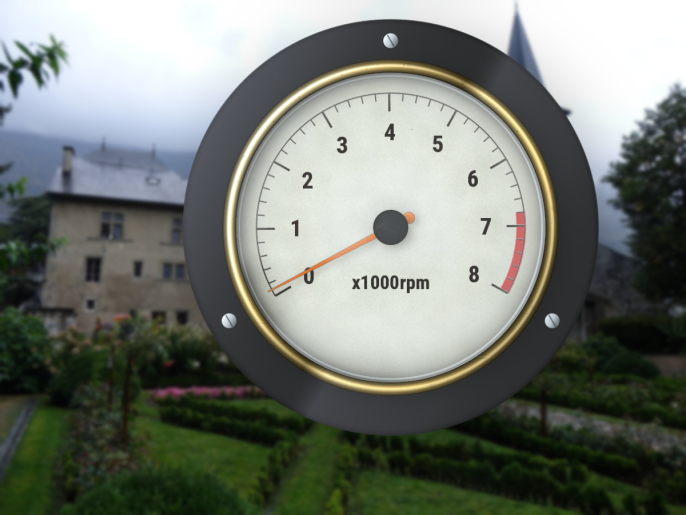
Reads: 100,rpm
